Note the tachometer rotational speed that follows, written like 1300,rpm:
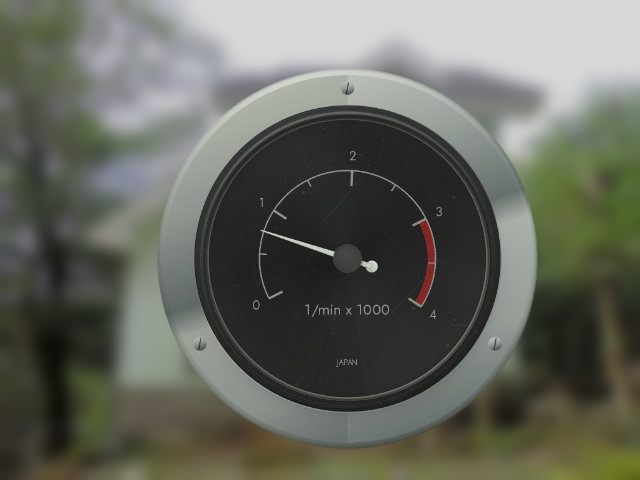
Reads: 750,rpm
